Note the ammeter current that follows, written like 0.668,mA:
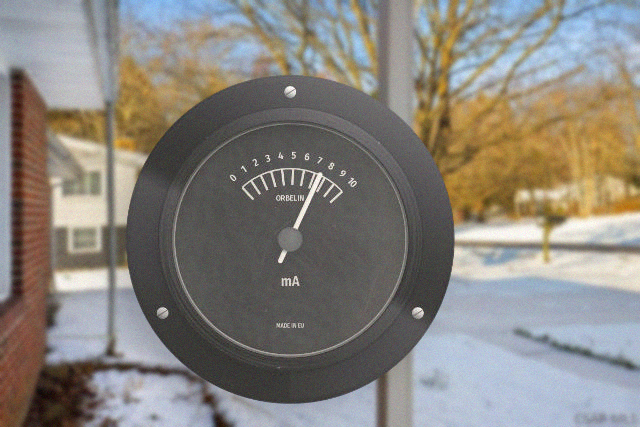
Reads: 7.5,mA
